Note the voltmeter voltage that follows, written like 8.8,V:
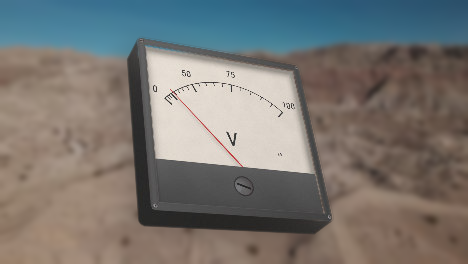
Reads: 25,V
